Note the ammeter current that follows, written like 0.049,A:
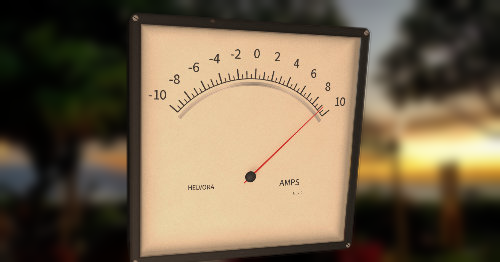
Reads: 9,A
